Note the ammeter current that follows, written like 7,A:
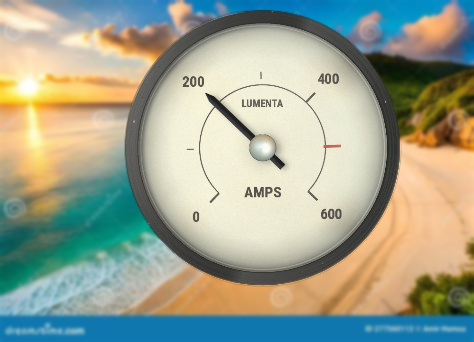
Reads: 200,A
